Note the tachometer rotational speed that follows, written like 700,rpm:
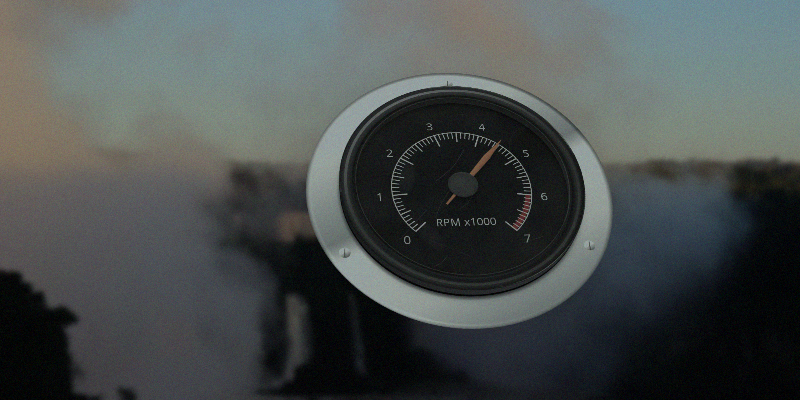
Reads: 4500,rpm
